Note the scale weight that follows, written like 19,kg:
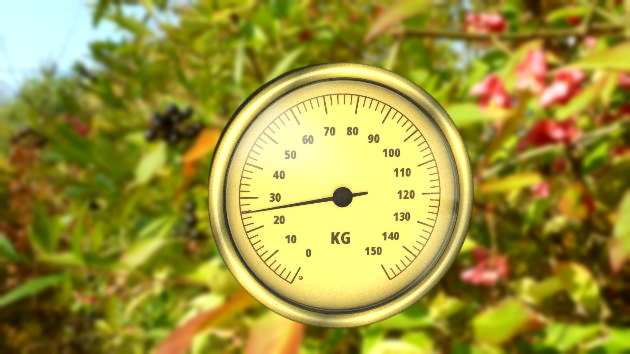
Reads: 26,kg
